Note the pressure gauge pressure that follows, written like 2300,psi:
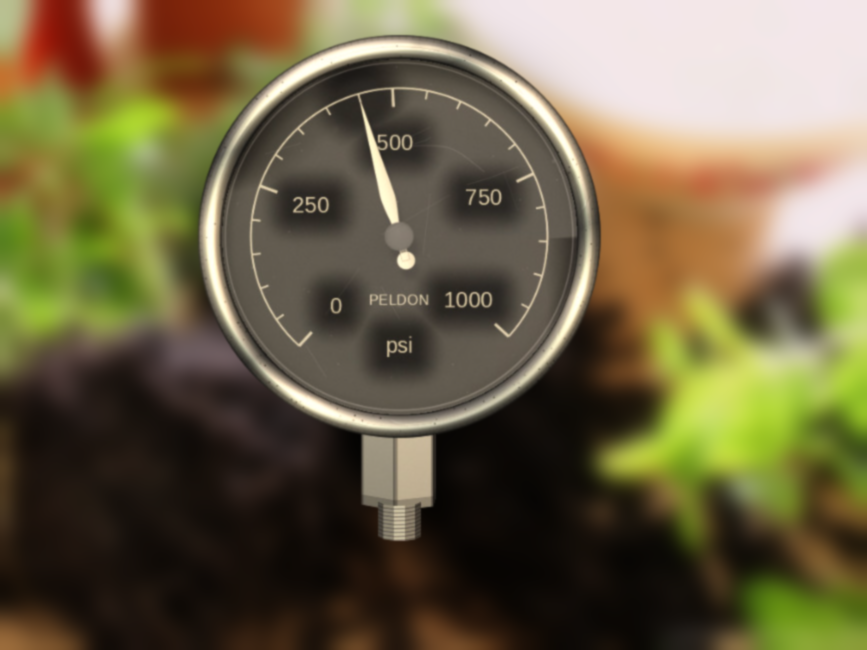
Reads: 450,psi
